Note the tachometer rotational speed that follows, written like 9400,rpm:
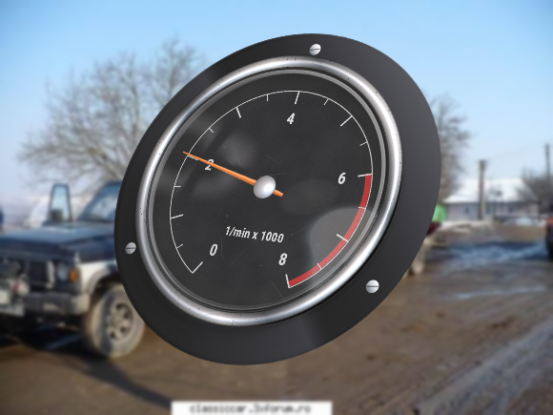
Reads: 2000,rpm
